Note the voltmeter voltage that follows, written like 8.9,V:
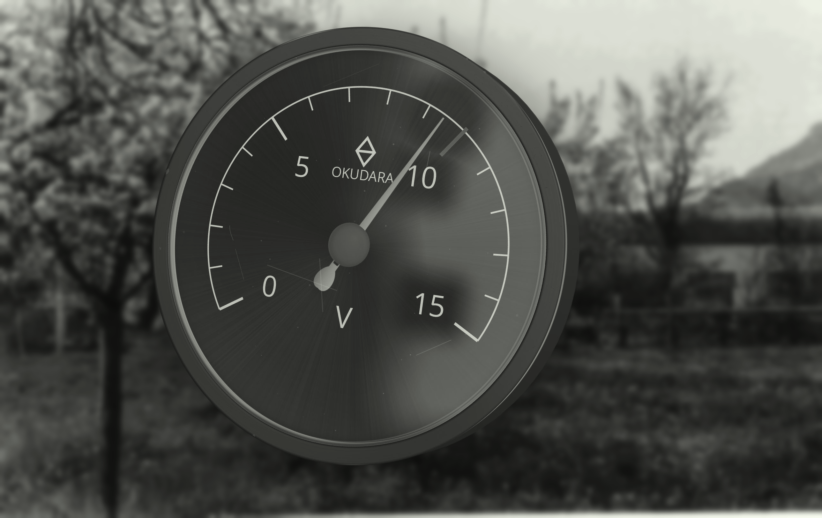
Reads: 9.5,V
